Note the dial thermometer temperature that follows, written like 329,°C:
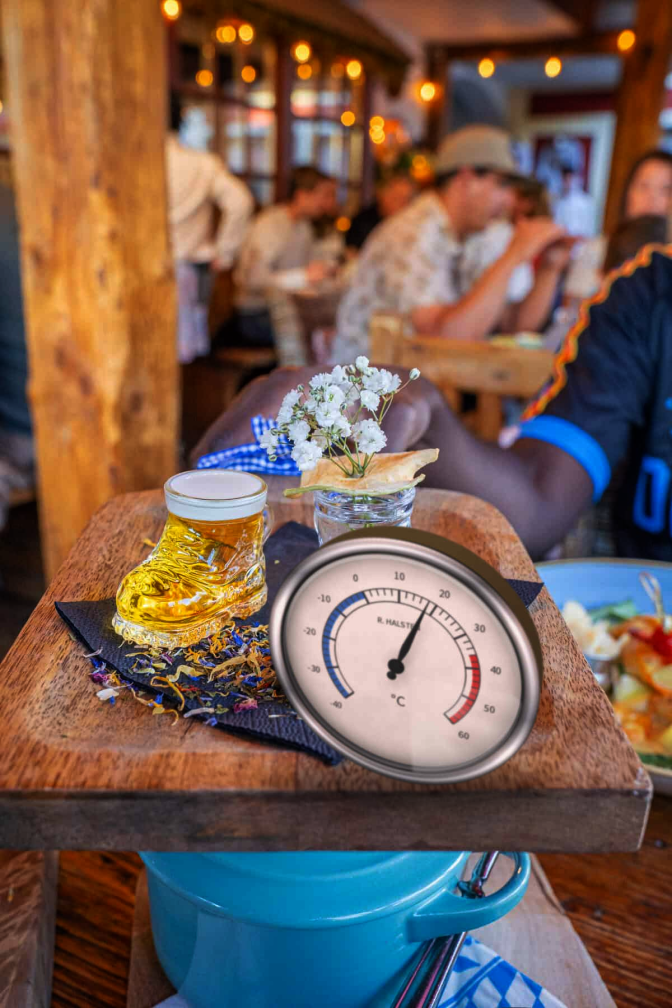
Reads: 18,°C
